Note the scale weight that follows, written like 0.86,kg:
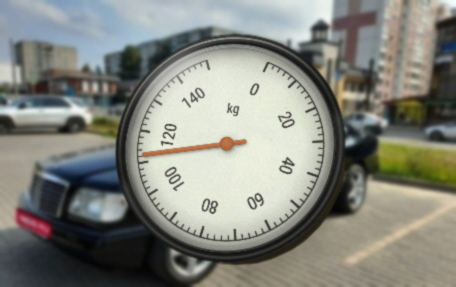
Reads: 112,kg
